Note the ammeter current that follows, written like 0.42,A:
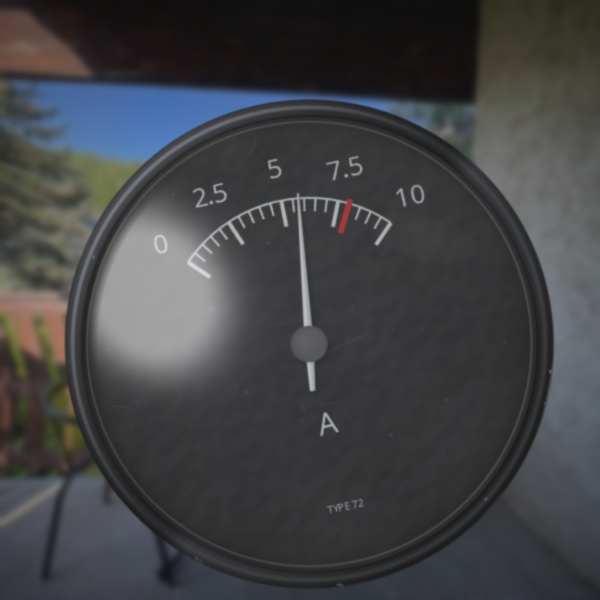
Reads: 5.75,A
